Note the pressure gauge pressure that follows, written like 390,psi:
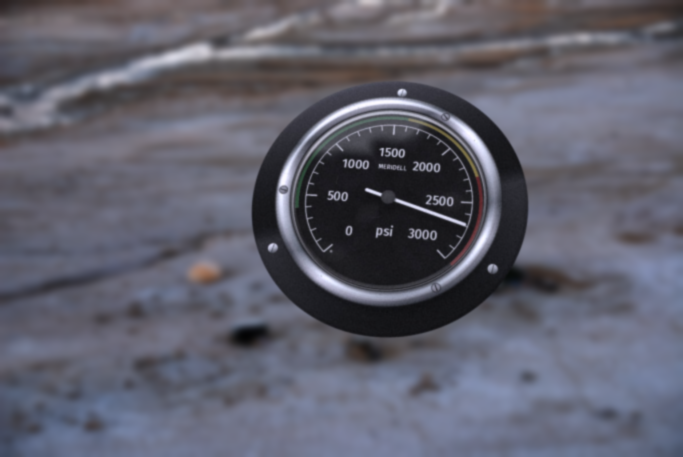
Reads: 2700,psi
